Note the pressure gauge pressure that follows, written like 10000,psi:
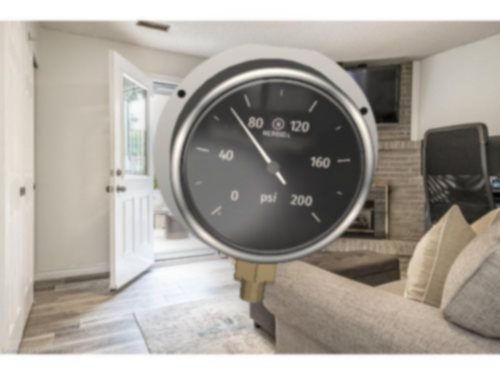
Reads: 70,psi
